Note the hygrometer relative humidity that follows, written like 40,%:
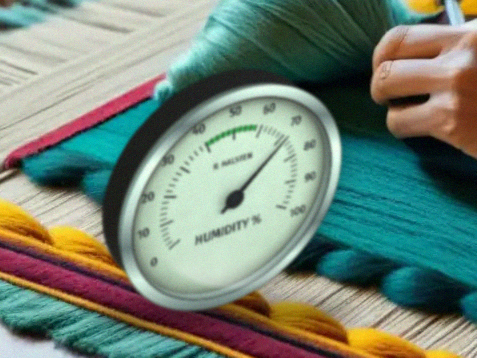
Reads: 70,%
